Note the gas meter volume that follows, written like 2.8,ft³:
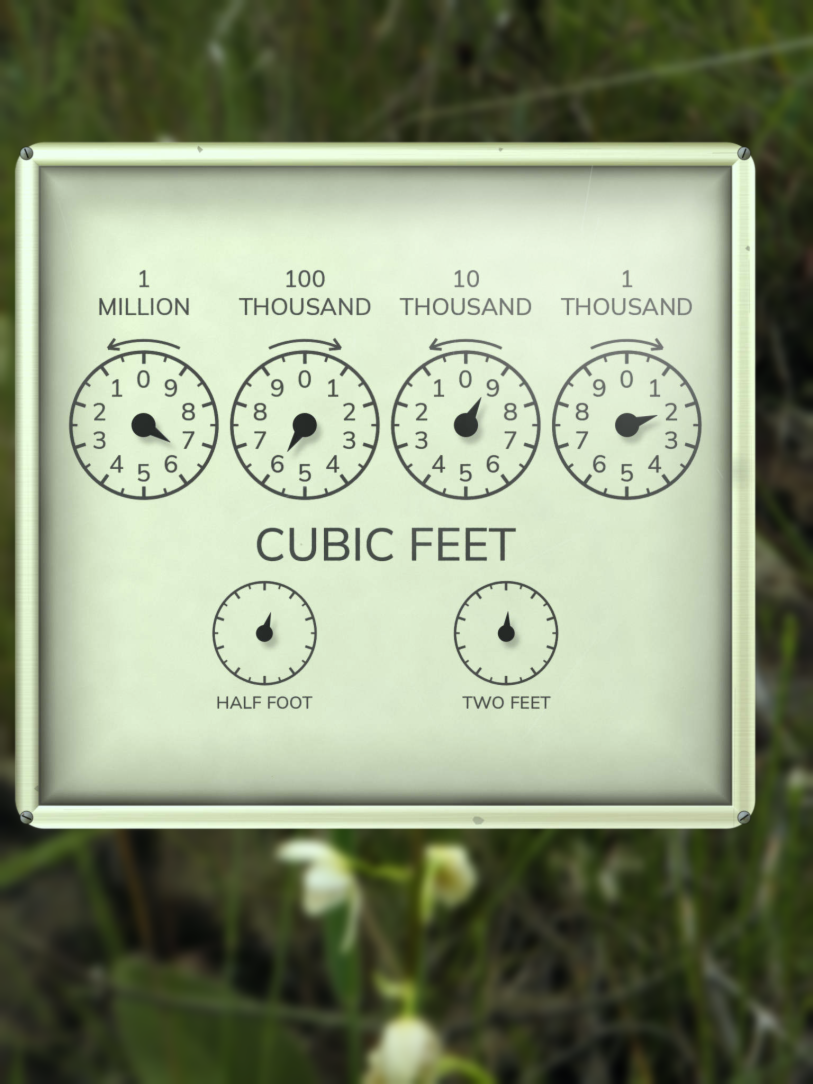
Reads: 659200,ft³
